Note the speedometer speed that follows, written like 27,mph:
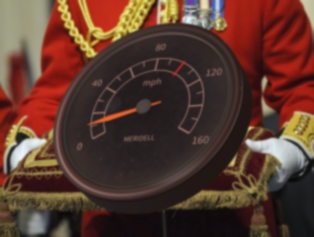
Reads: 10,mph
